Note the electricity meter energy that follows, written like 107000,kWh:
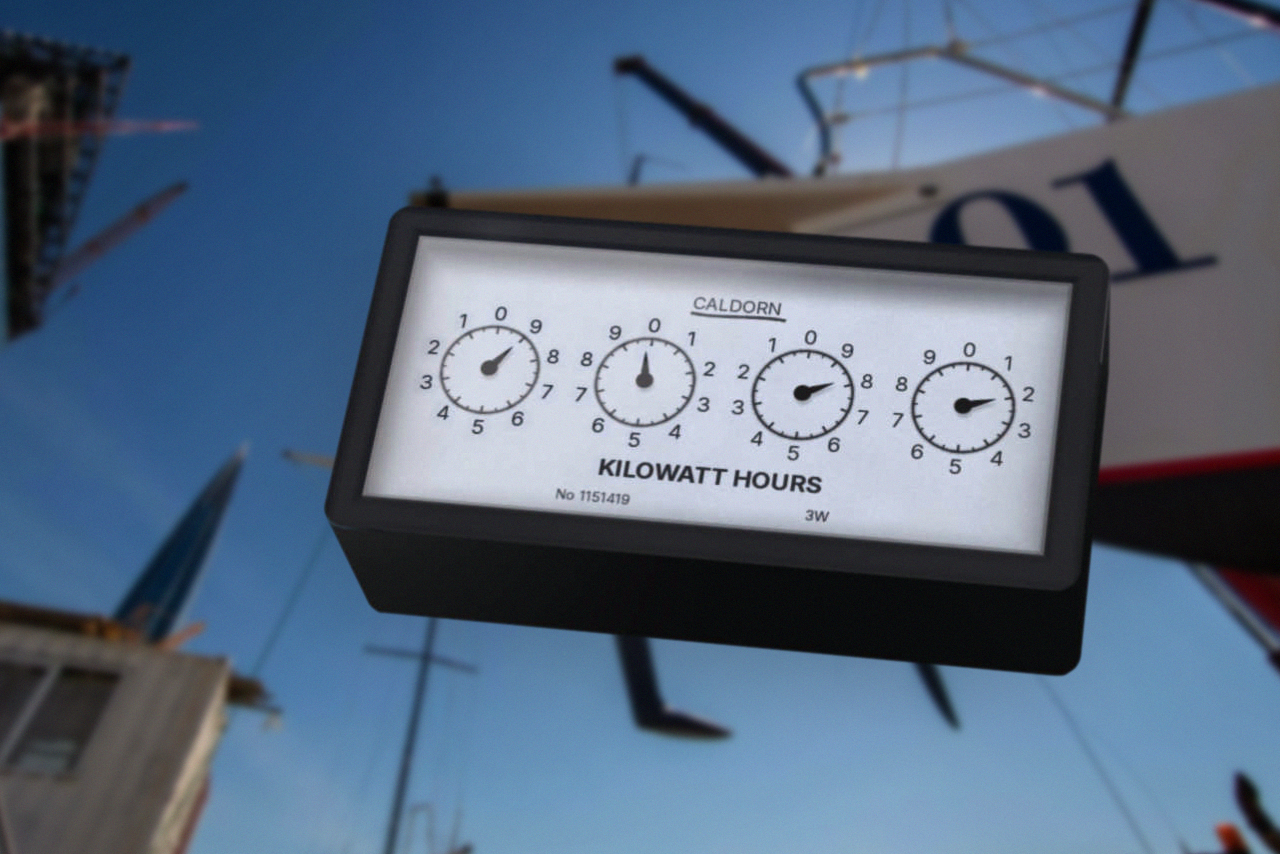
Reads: 8982,kWh
